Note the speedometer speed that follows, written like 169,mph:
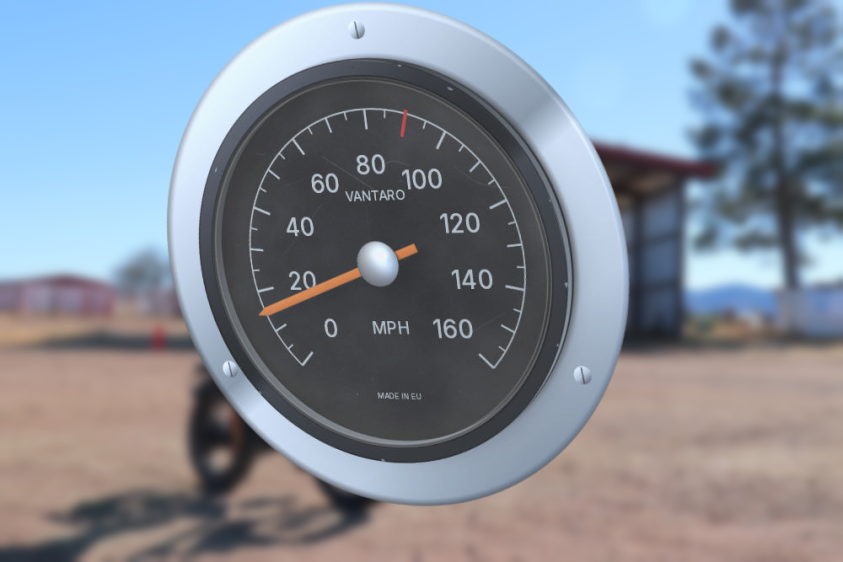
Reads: 15,mph
